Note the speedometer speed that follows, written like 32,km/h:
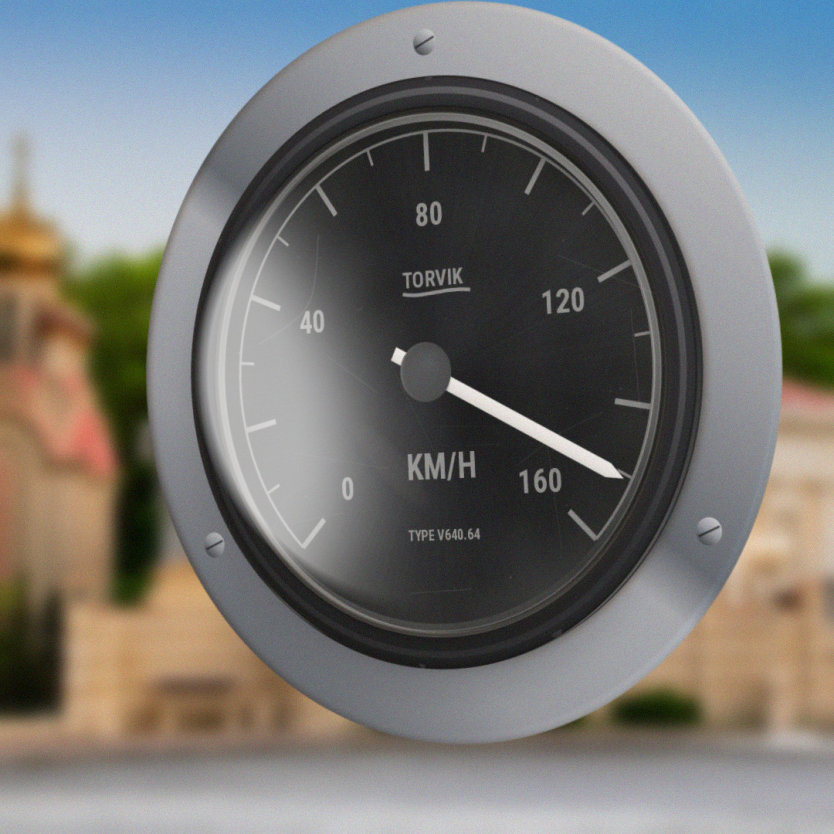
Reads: 150,km/h
